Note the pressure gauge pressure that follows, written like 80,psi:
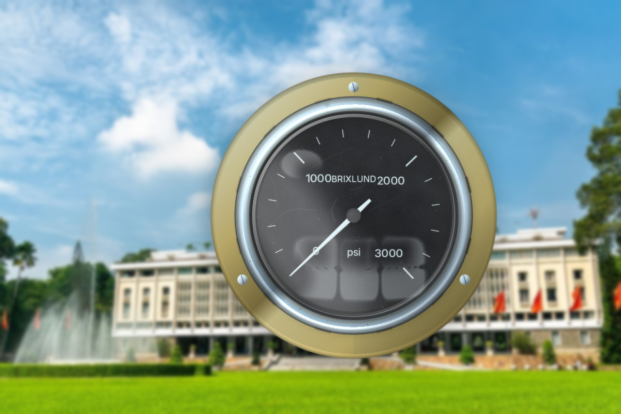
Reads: 0,psi
